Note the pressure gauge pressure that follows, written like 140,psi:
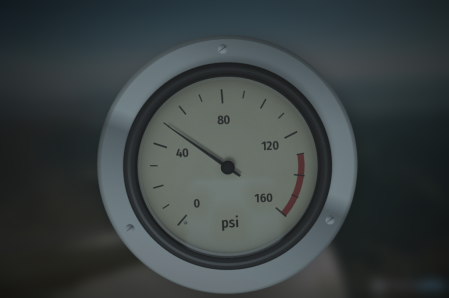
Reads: 50,psi
